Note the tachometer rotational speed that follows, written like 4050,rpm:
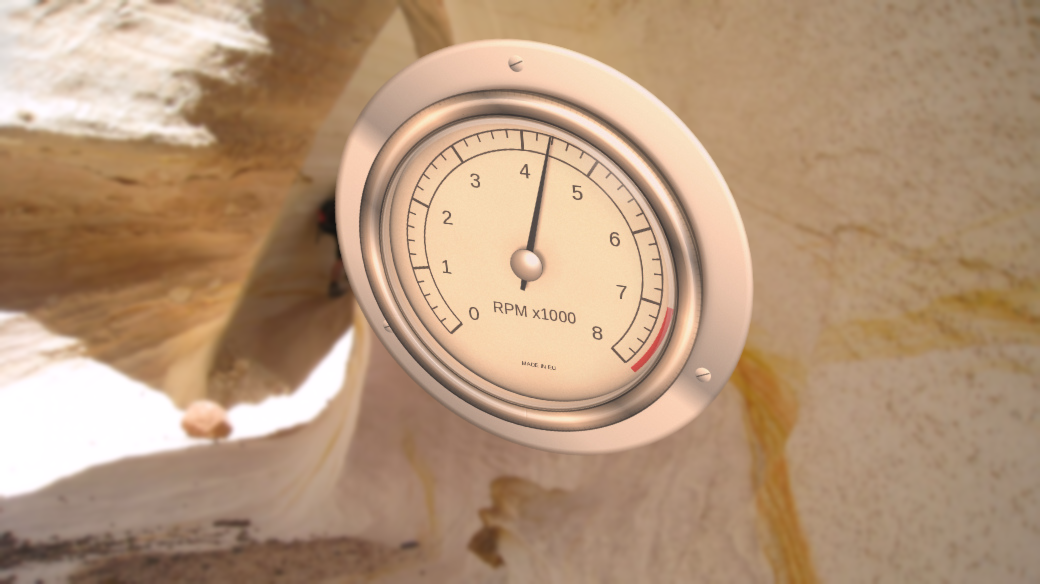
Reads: 4400,rpm
